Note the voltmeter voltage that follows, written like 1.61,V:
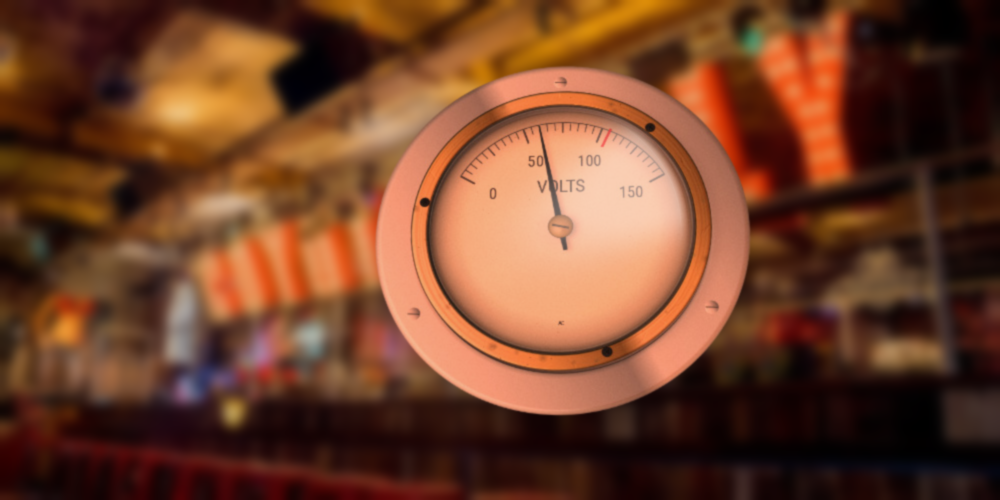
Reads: 60,V
